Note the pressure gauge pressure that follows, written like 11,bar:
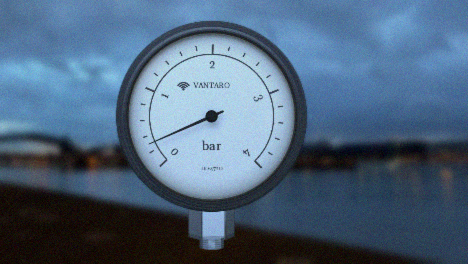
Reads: 0.3,bar
